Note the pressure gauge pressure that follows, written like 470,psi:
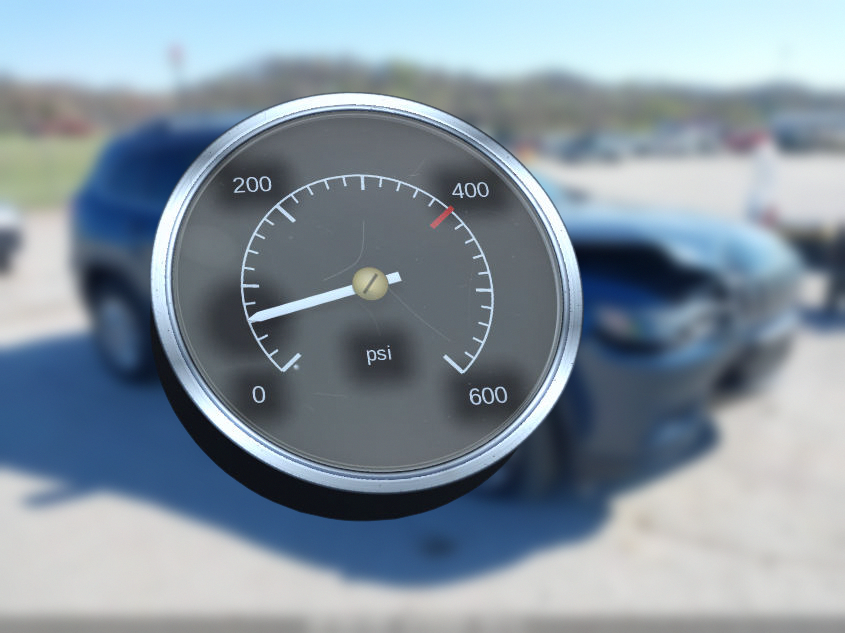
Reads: 60,psi
